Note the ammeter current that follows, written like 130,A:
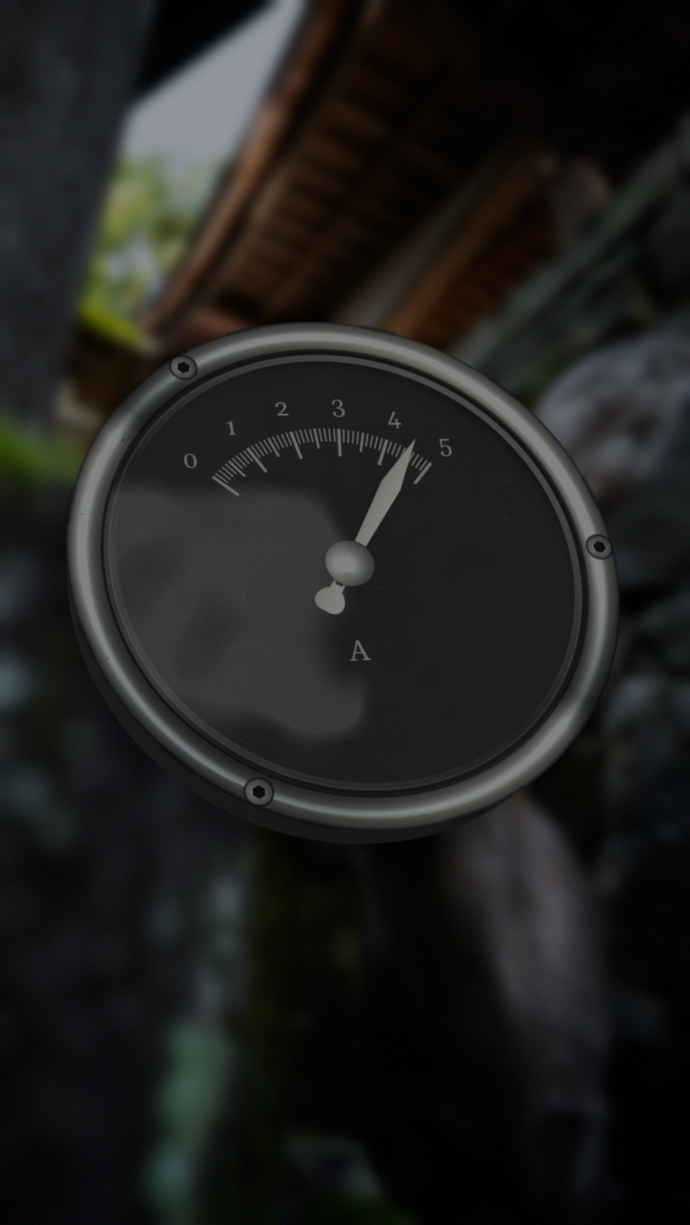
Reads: 4.5,A
